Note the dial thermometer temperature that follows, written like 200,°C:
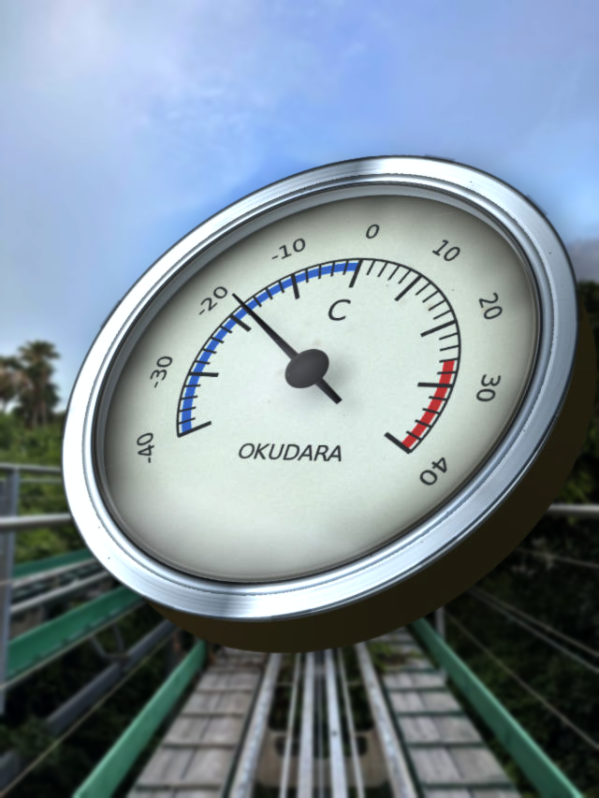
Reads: -18,°C
